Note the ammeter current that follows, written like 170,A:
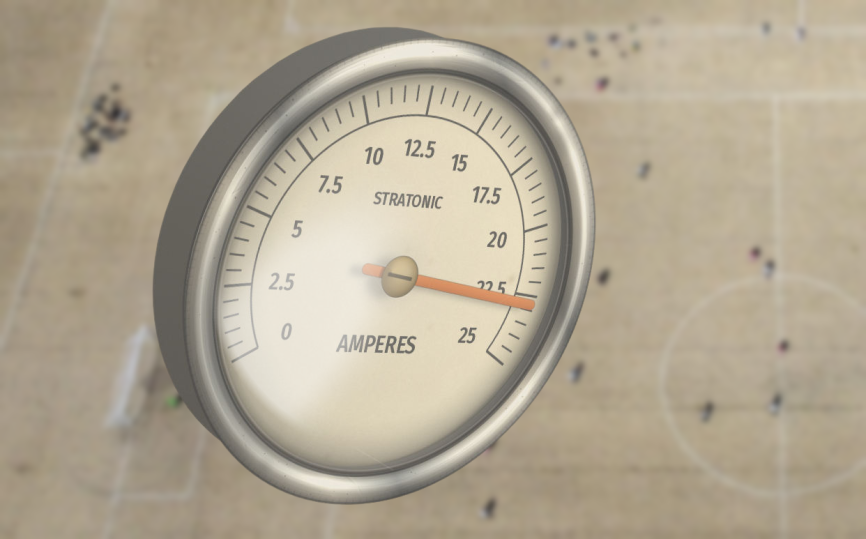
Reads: 22.75,A
